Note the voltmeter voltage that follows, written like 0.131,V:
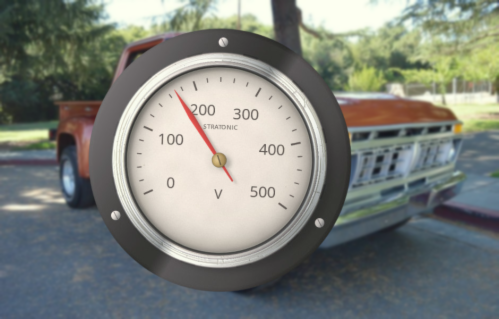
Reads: 170,V
